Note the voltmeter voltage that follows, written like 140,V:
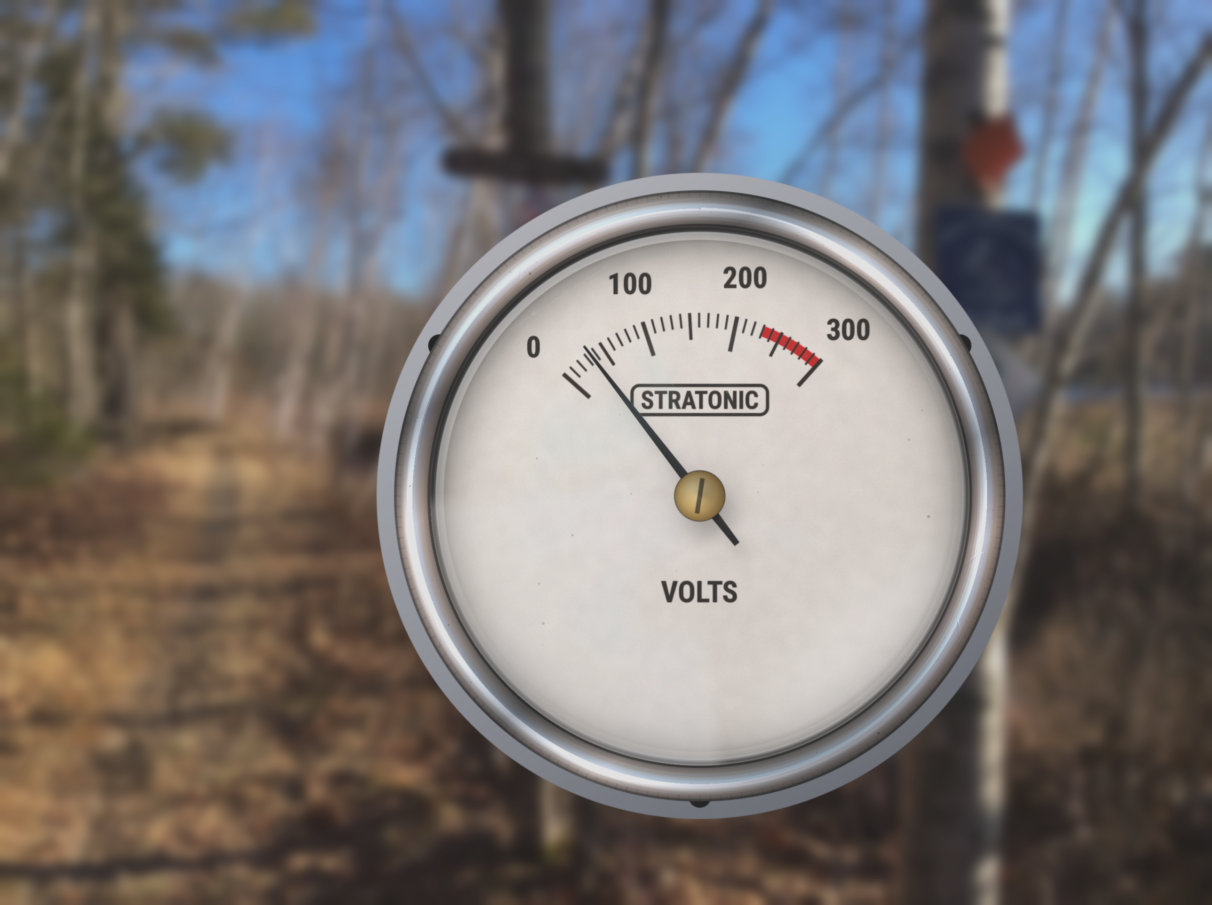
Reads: 35,V
